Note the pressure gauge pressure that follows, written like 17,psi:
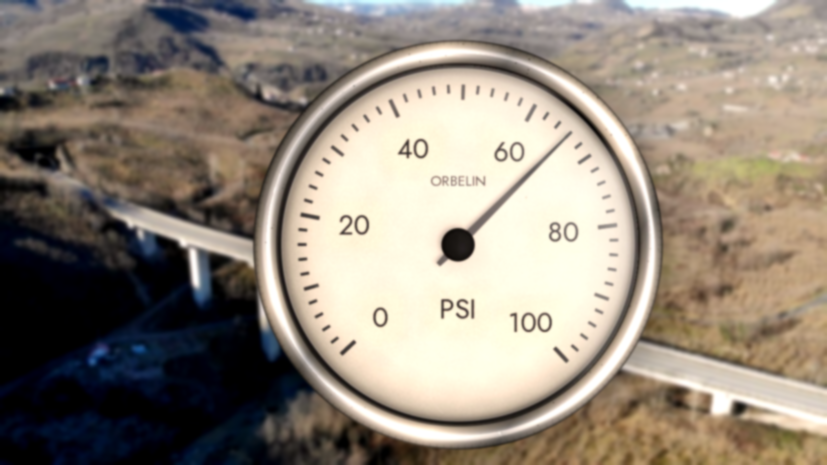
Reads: 66,psi
